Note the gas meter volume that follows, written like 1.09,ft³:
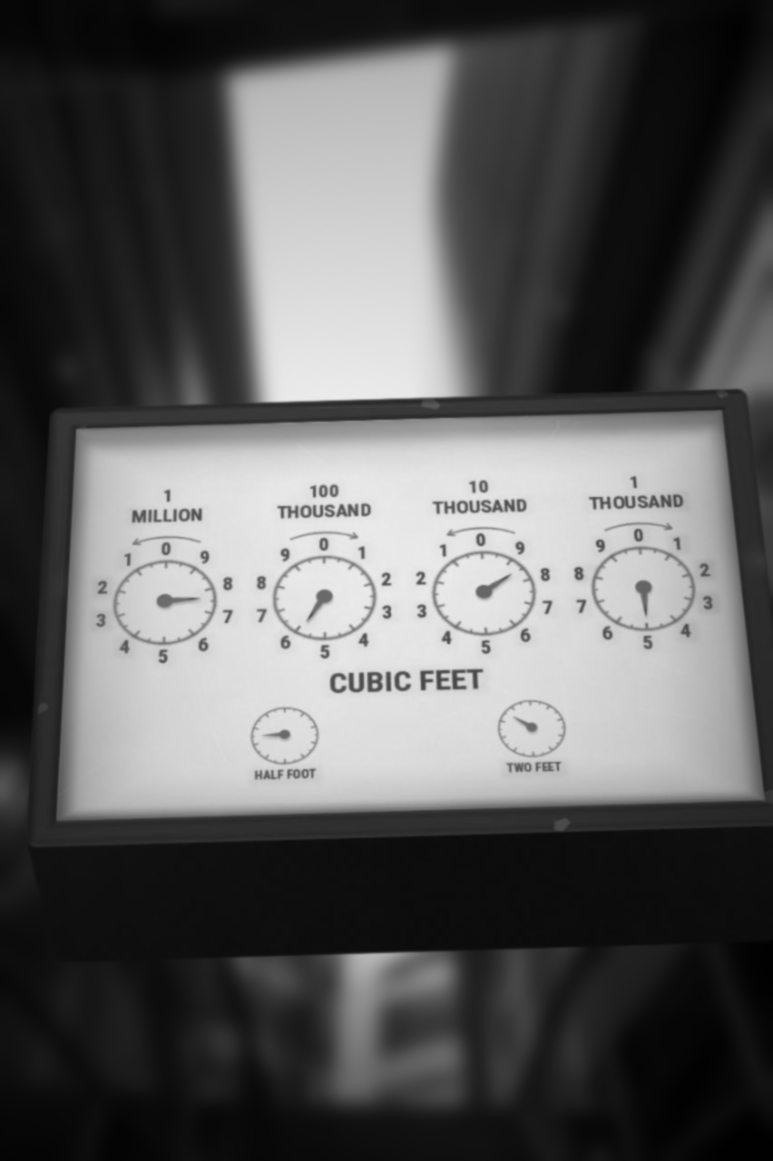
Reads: 758500,ft³
